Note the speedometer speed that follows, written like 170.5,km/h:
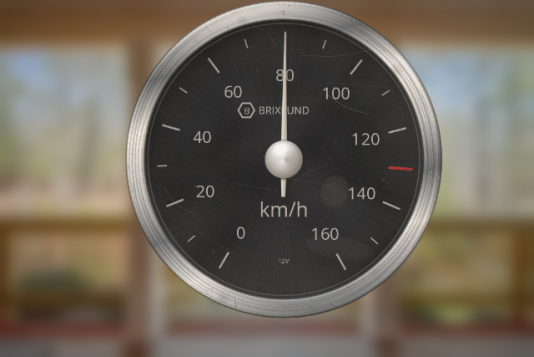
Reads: 80,km/h
